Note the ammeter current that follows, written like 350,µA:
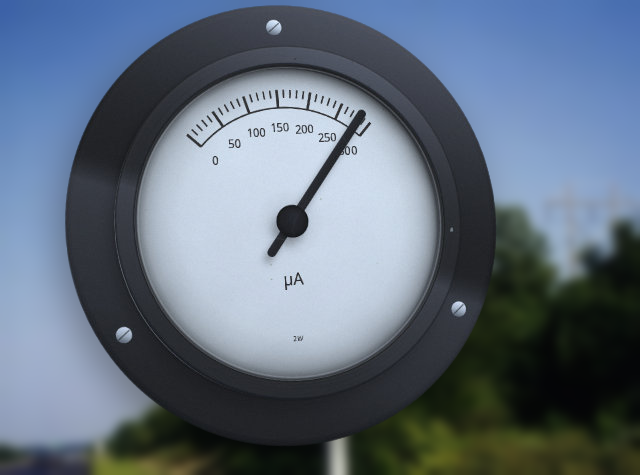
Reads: 280,µA
